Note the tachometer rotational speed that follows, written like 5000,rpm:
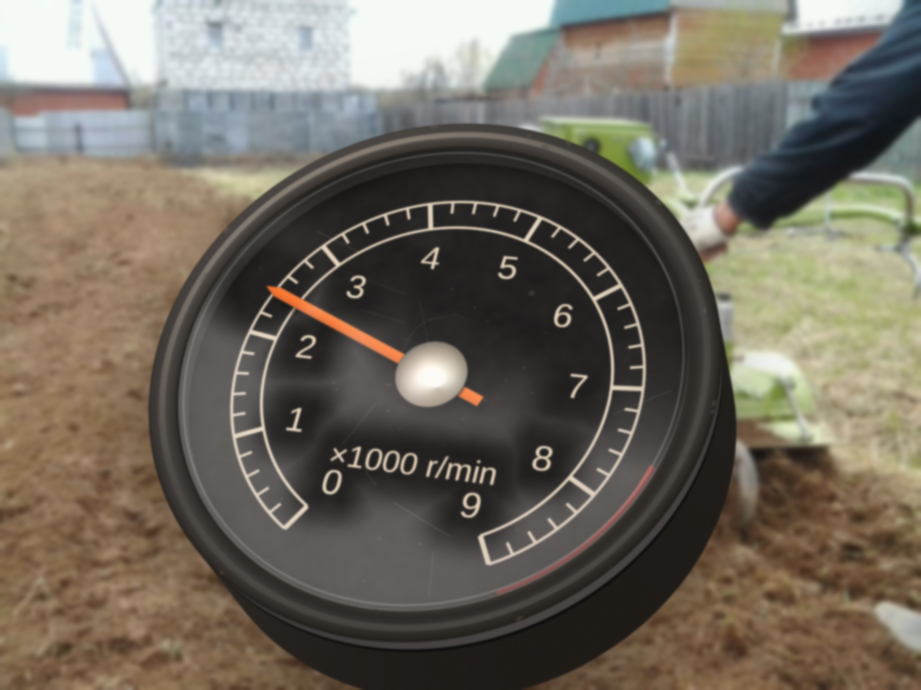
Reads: 2400,rpm
